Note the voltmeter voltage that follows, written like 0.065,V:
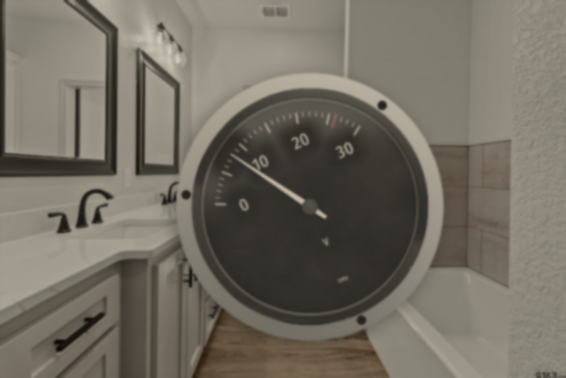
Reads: 8,V
